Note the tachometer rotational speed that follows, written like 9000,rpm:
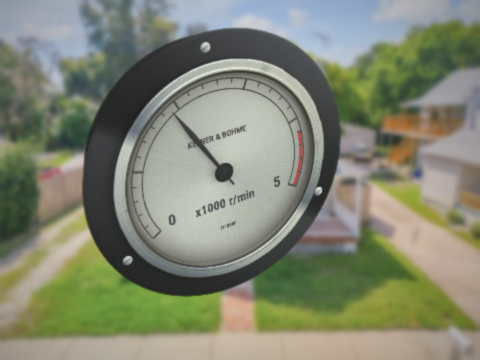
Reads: 1900,rpm
